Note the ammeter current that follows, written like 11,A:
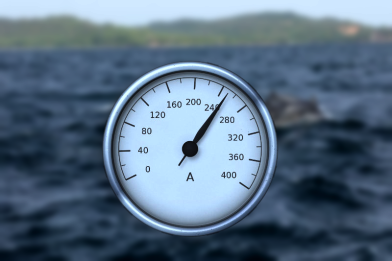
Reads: 250,A
